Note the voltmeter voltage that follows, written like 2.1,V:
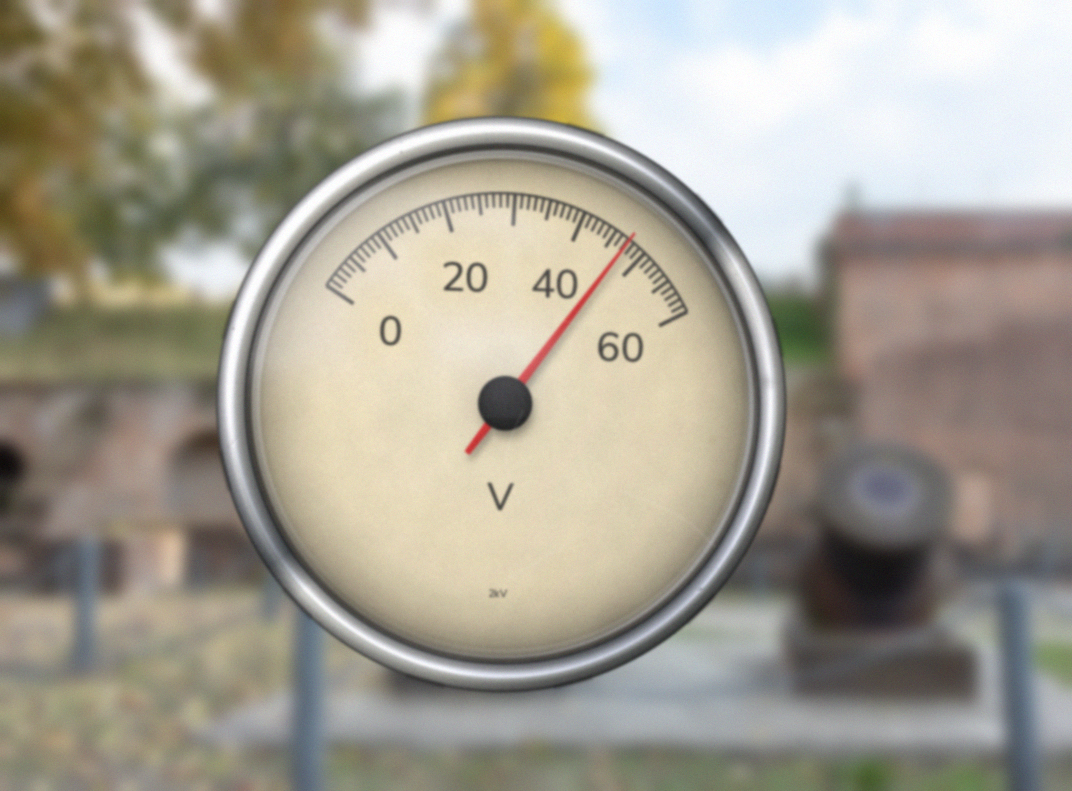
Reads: 47,V
